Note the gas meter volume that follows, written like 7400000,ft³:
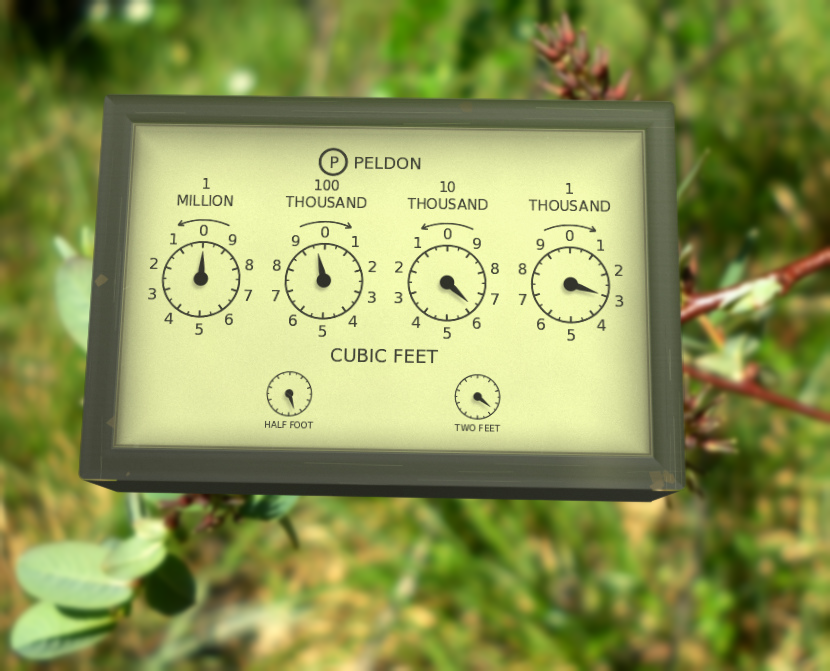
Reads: 996300,ft³
